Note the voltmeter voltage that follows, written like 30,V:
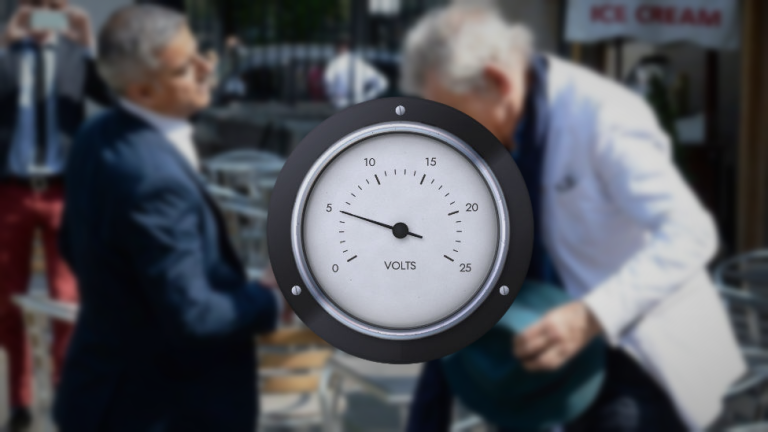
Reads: 5,V
